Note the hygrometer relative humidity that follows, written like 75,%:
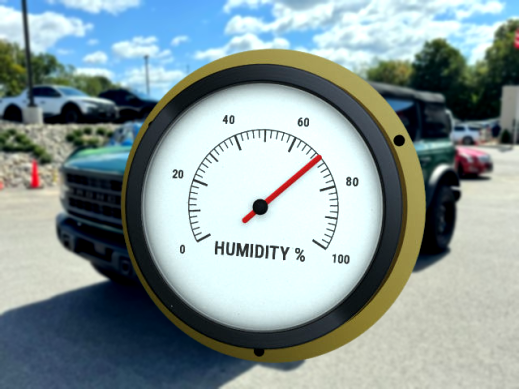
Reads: 70,%
